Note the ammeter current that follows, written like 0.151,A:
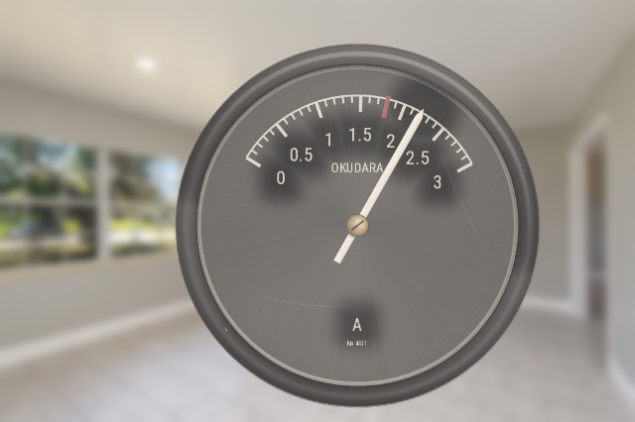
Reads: 2.2,A
